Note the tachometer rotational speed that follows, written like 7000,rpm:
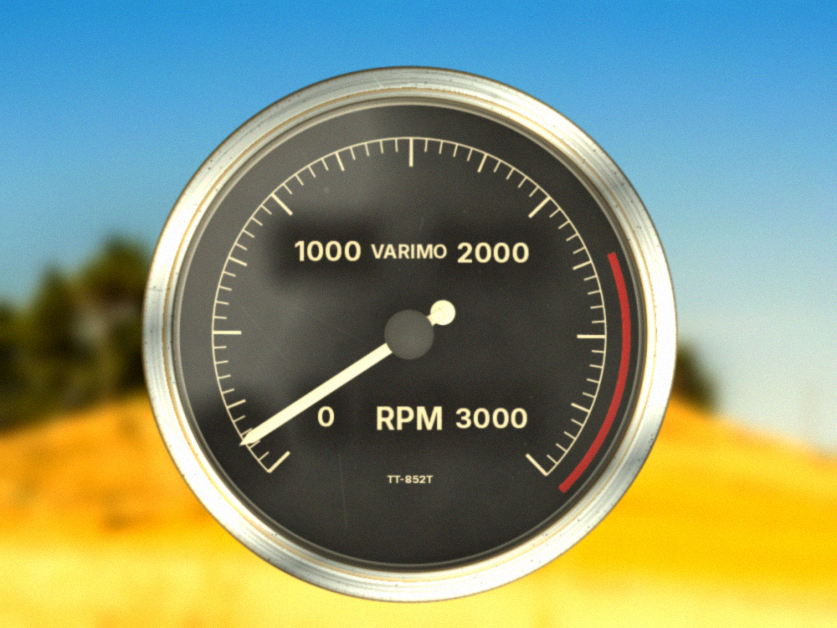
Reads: 125,rpm
